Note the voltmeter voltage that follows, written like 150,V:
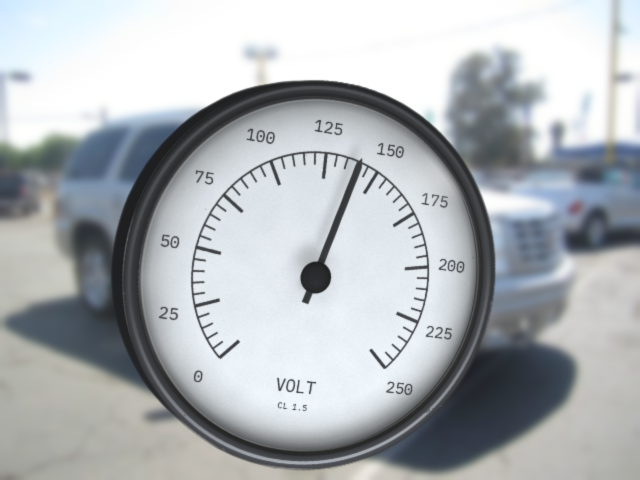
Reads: 140,V
